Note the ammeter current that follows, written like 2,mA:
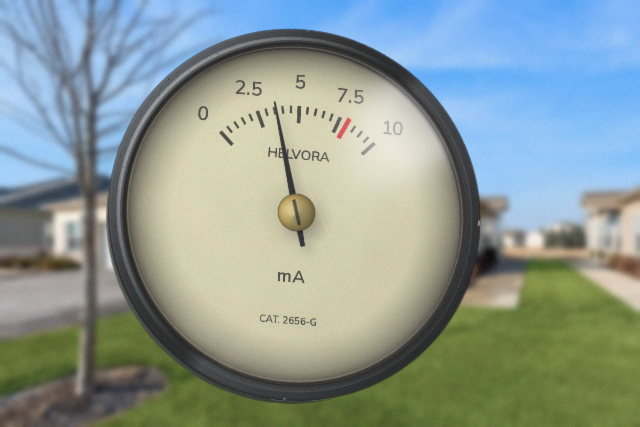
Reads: 3.5,mA
